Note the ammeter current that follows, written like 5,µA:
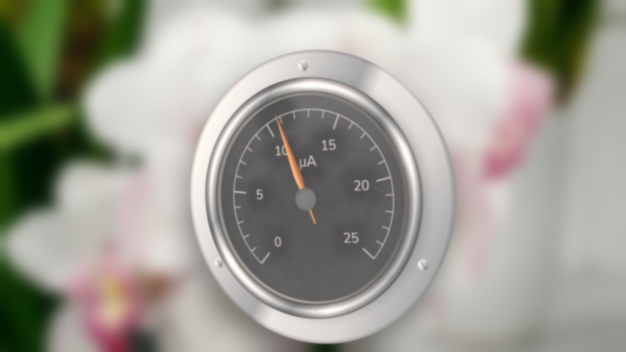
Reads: 11,µA
